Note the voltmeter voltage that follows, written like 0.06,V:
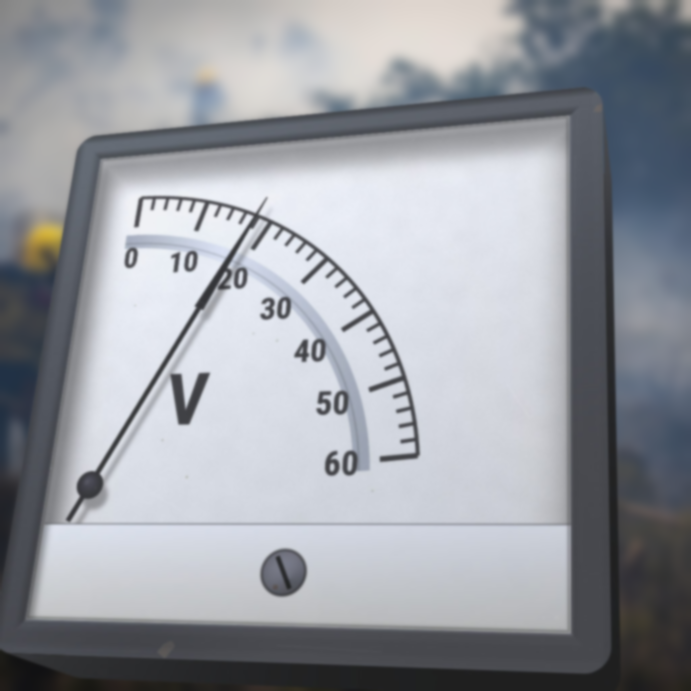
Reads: 18,V
